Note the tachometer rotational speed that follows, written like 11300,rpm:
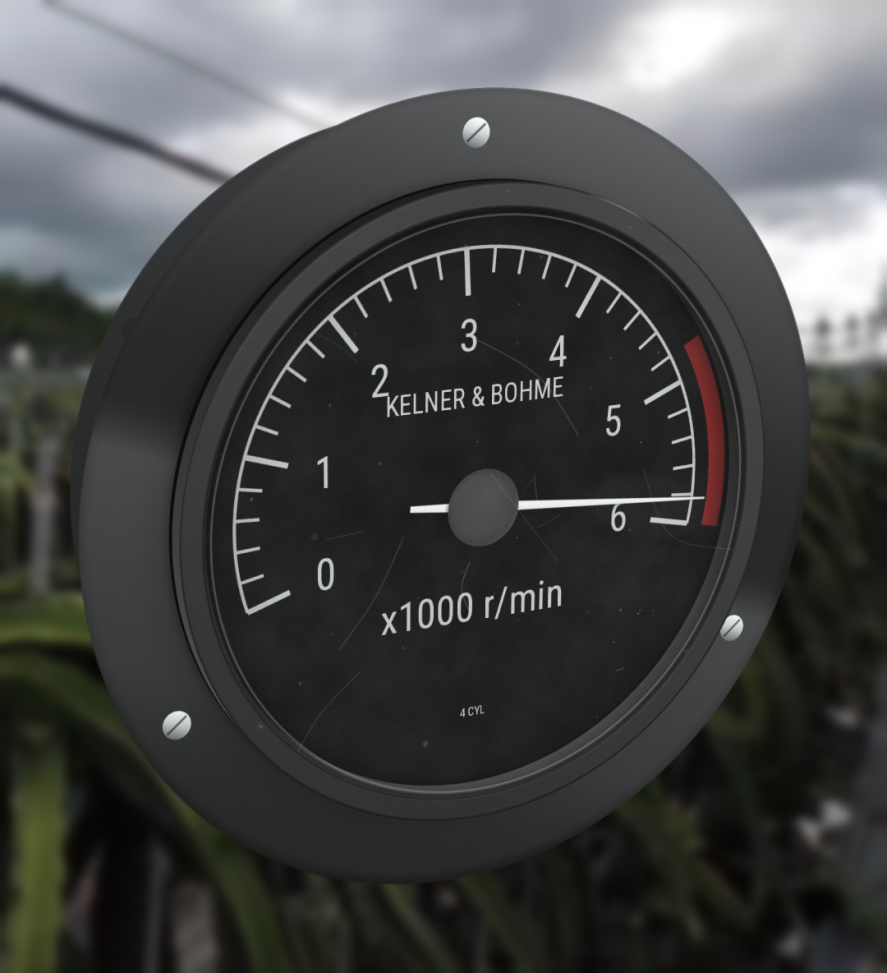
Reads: 5800,rpm
